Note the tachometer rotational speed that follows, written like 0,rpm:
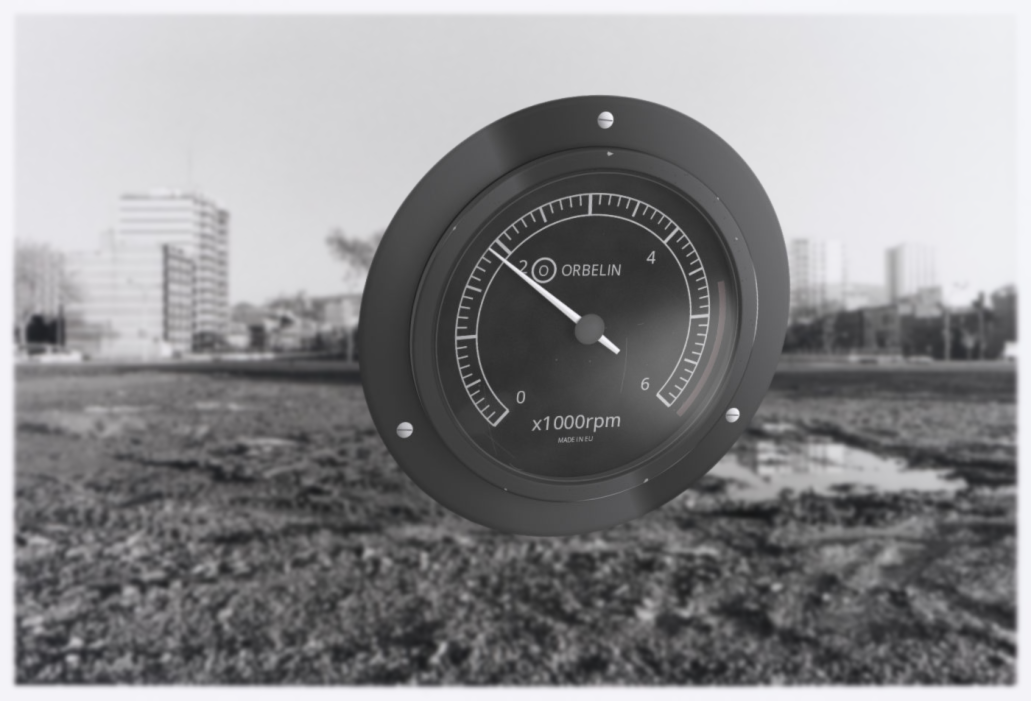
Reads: 1900,rpm
